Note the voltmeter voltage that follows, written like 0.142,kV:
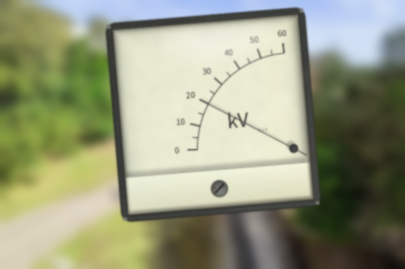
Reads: 20,kV
